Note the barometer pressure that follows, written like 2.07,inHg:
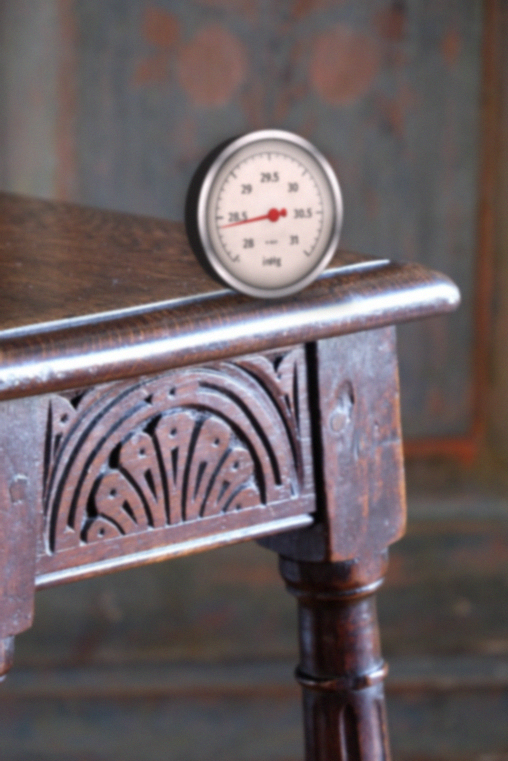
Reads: 28.4,inHg
